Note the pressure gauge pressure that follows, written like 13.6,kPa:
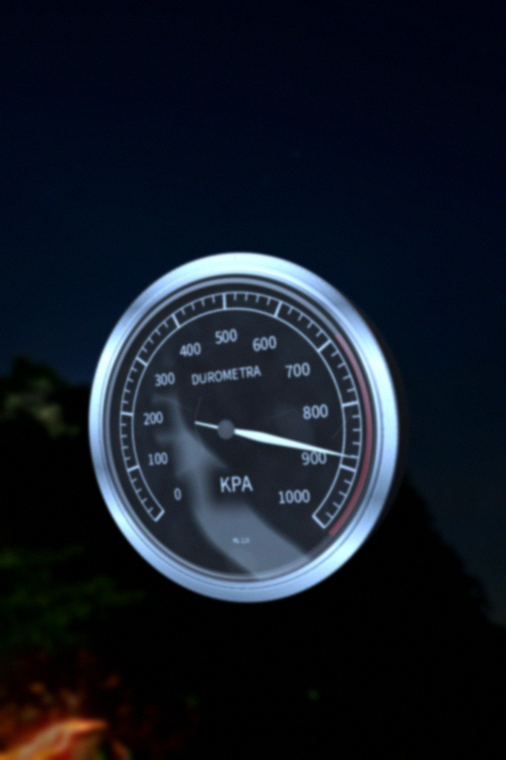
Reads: 880,kPa
